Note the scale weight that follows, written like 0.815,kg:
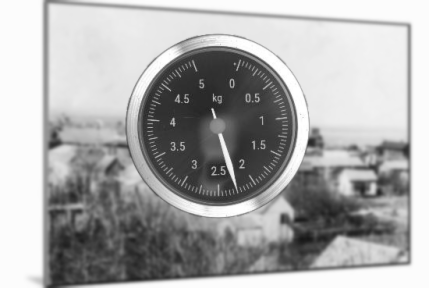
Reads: 2.25,kg
